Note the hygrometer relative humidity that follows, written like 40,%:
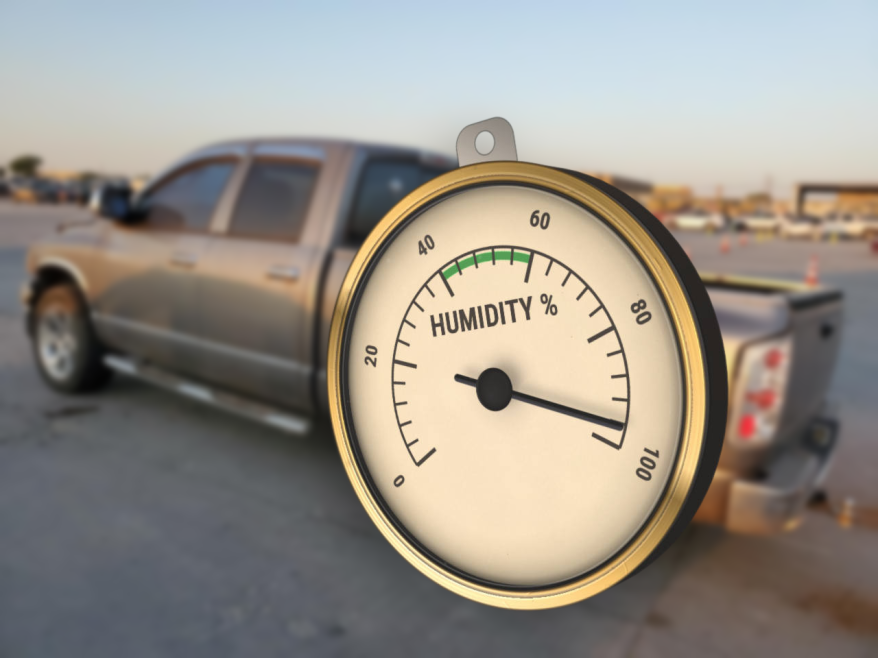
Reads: 96,%
